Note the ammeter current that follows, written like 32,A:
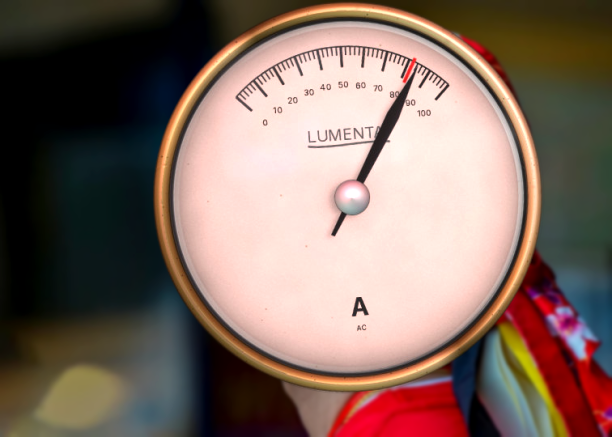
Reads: 84,A
